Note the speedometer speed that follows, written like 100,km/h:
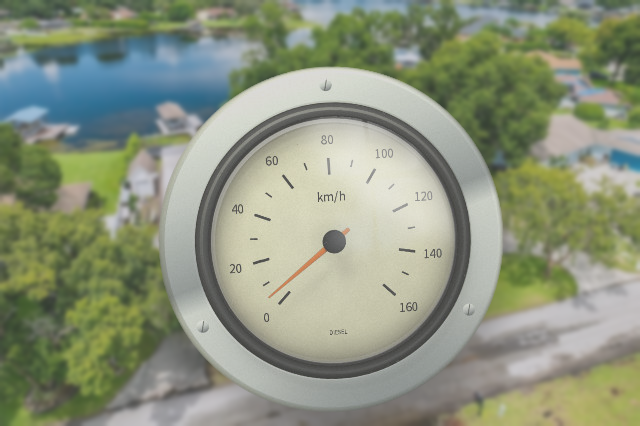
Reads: 5,km/h
